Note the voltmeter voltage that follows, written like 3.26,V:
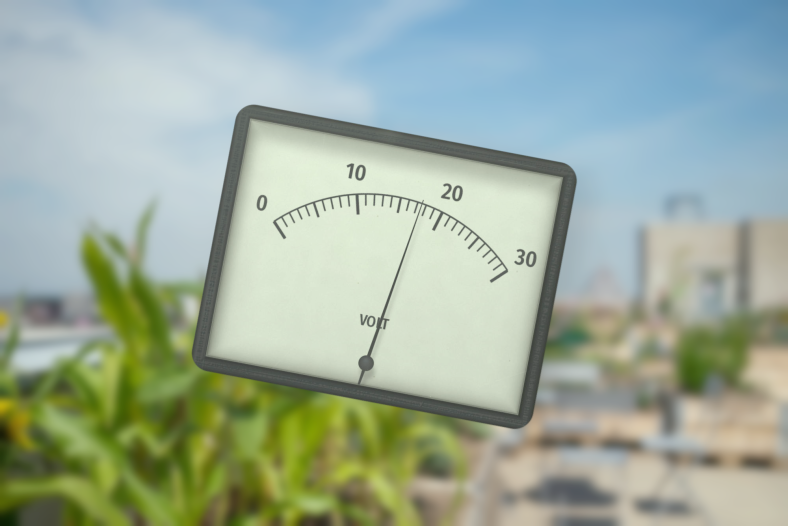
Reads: 17.5,V
